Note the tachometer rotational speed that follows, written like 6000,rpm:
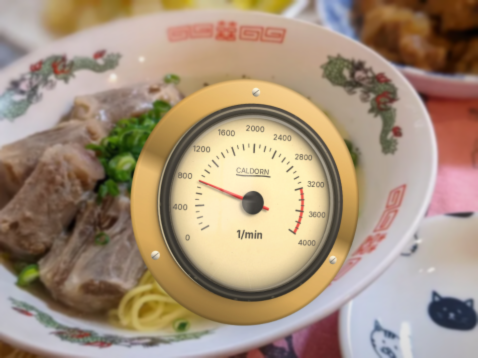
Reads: 800,rpm
